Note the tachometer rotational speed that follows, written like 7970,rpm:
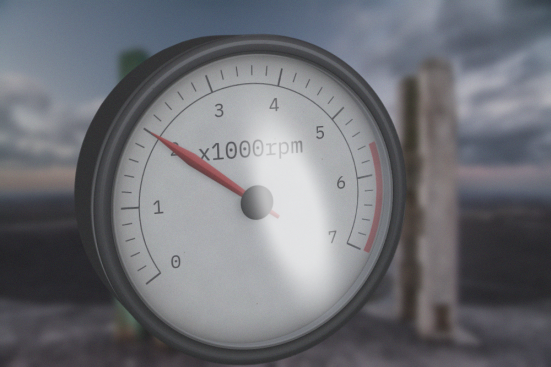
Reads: 2000,rpm
